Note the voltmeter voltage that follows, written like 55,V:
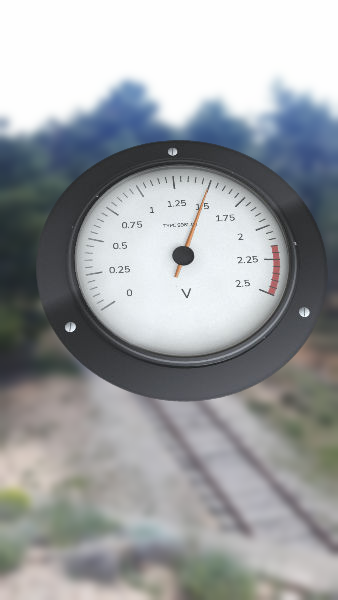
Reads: 1.5,V
